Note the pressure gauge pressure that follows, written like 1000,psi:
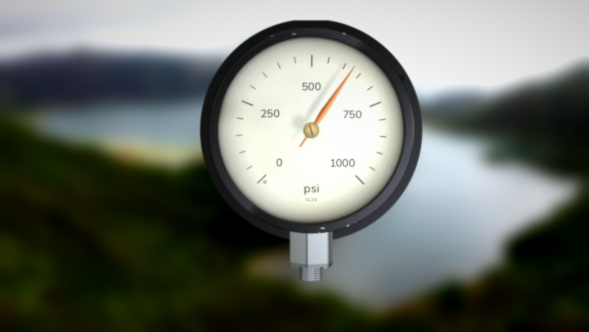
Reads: 625,psi
